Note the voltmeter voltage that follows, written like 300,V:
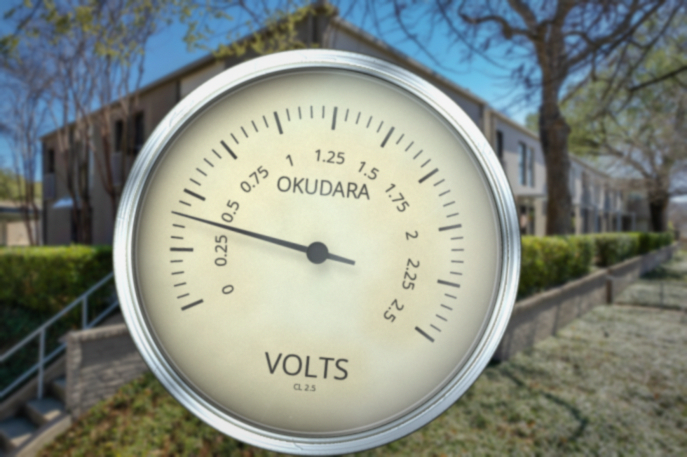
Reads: 0.4,V
